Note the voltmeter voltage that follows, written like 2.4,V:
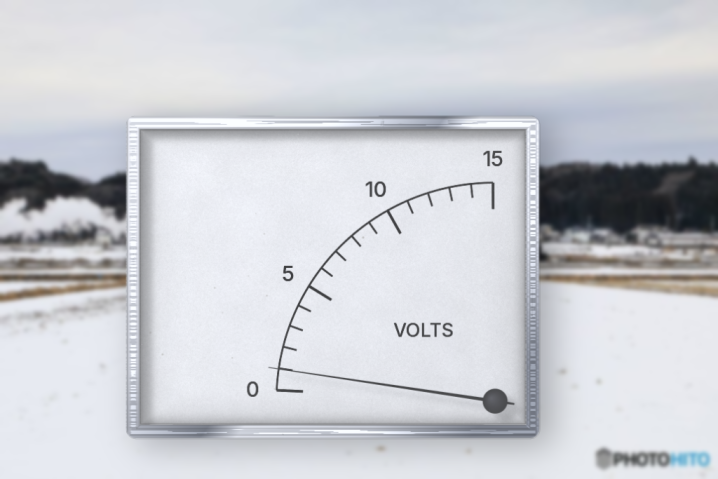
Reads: 1,V
